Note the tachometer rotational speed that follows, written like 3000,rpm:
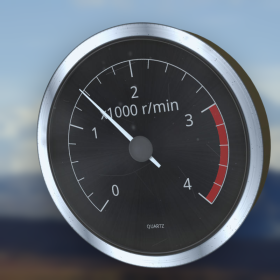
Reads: 1400,rpm
